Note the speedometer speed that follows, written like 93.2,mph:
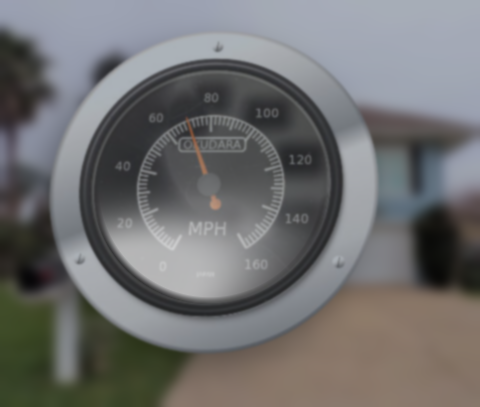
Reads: 70,mph
